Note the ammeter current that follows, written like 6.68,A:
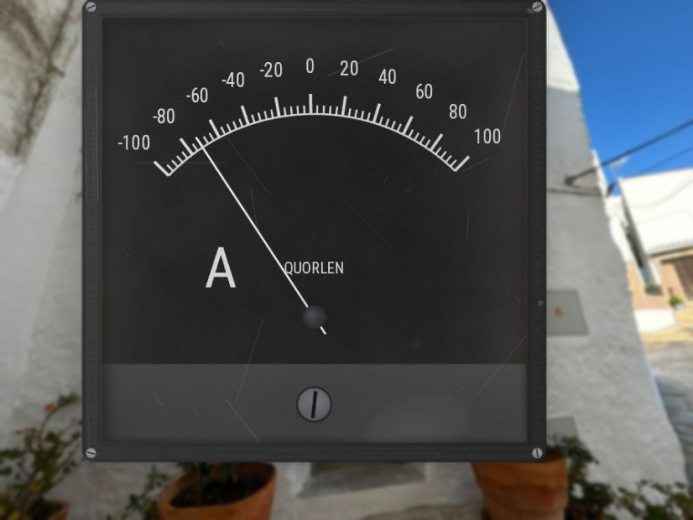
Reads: -72,A
